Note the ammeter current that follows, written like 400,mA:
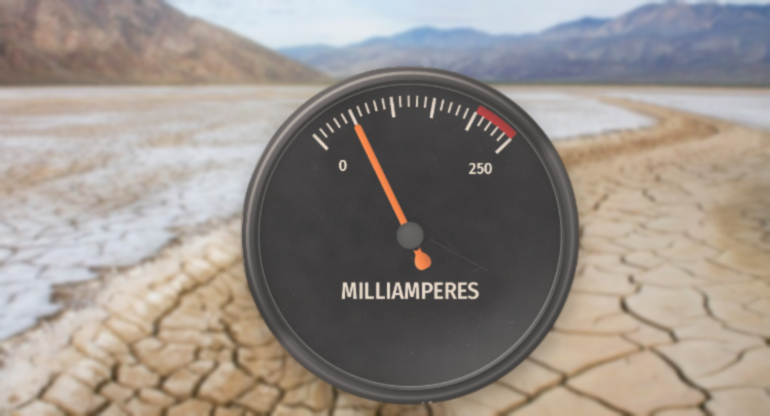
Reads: 50,mA
